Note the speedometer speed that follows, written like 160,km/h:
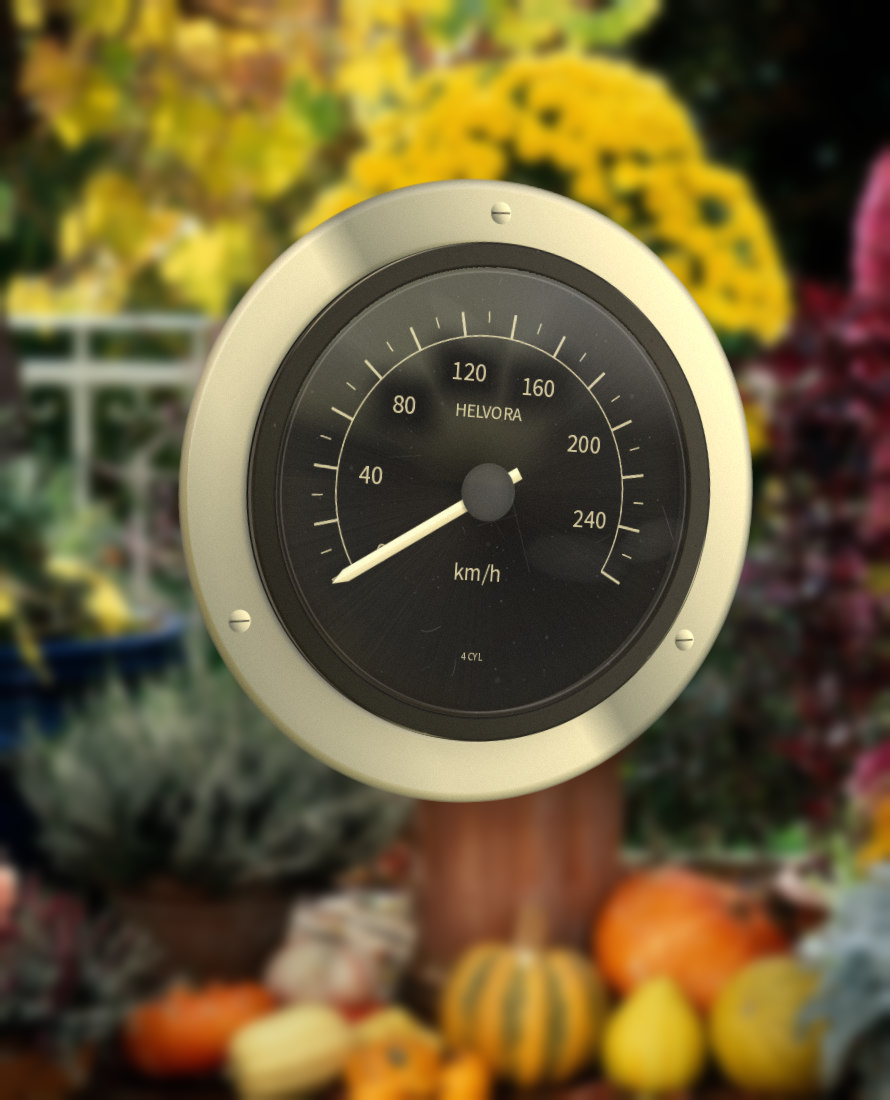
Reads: 0,km/h
